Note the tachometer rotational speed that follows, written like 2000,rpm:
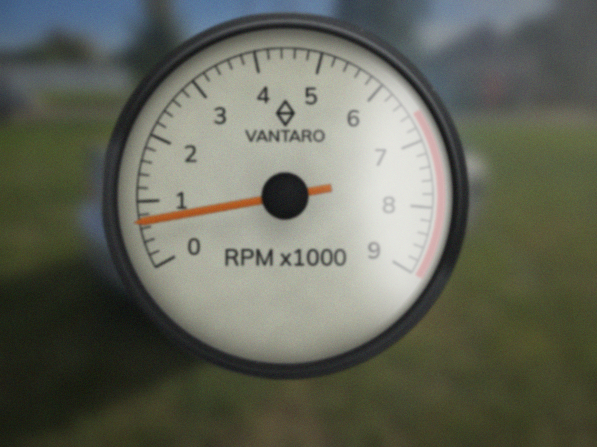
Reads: 700,rpm
